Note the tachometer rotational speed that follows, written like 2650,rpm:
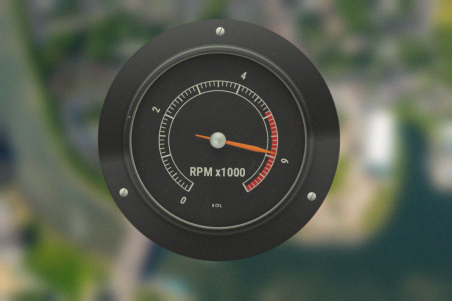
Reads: 5900,rpm
